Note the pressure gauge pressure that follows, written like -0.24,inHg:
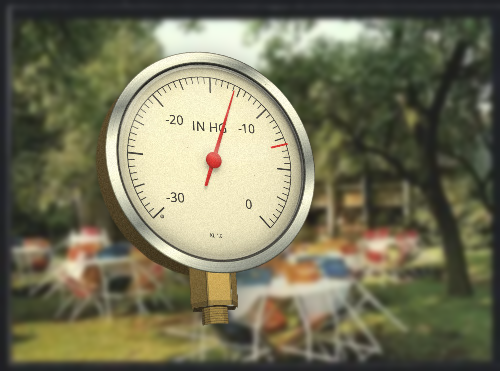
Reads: -13,inHg
